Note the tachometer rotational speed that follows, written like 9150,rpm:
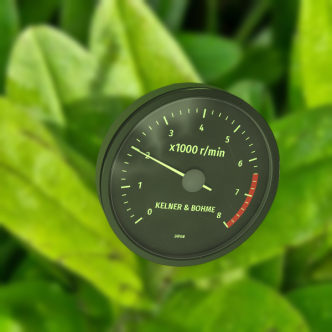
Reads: 2000,rpm
